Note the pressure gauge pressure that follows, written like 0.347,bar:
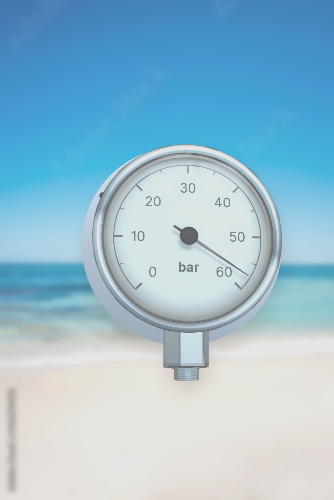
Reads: 57.5,bar
